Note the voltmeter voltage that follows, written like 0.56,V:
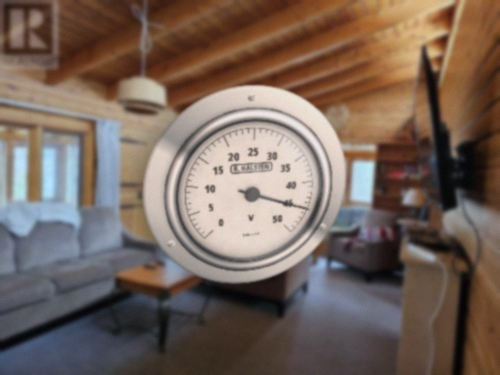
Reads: 45,V
